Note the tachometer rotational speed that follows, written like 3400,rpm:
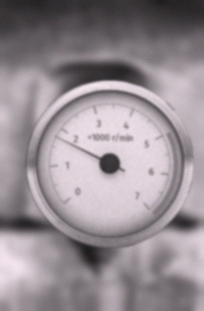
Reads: 1750,rpm
